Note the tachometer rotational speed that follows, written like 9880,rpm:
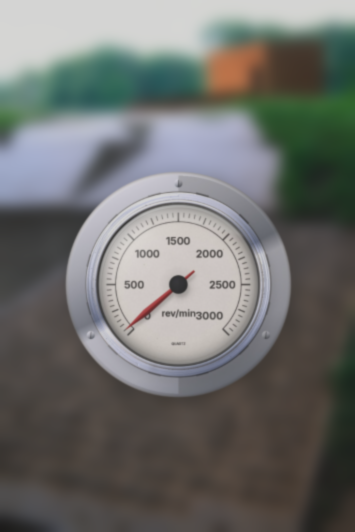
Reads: 50,rpm
